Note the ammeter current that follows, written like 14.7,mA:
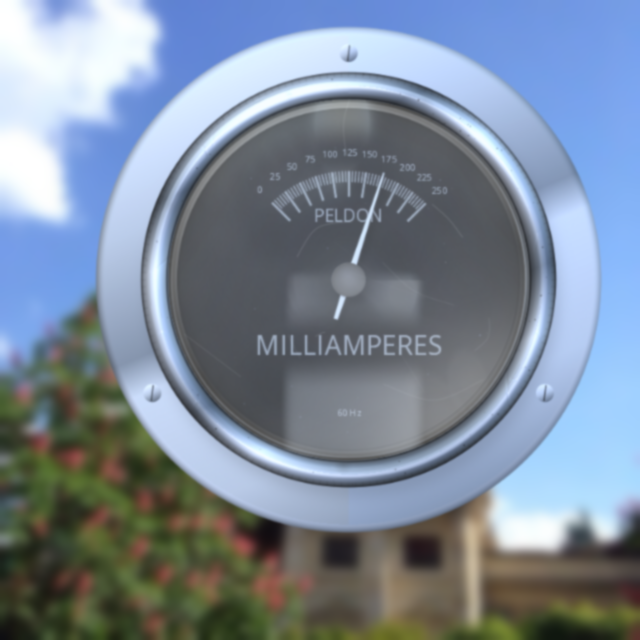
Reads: 175,mA
